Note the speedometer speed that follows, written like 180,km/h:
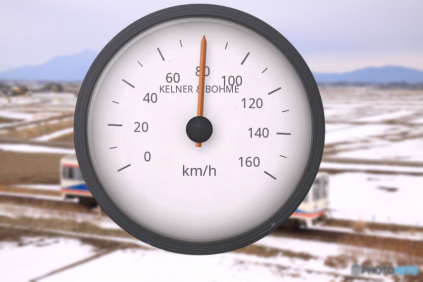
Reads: 80,km/h
